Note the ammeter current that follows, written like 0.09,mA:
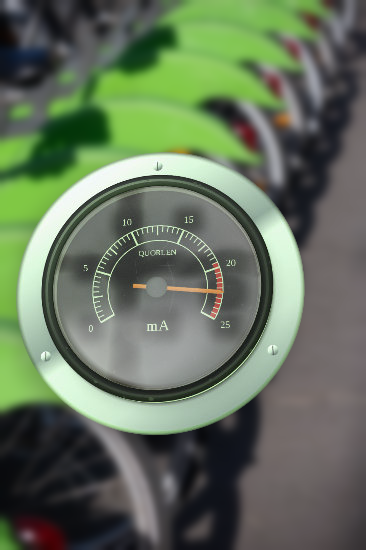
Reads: 22.5,mA
